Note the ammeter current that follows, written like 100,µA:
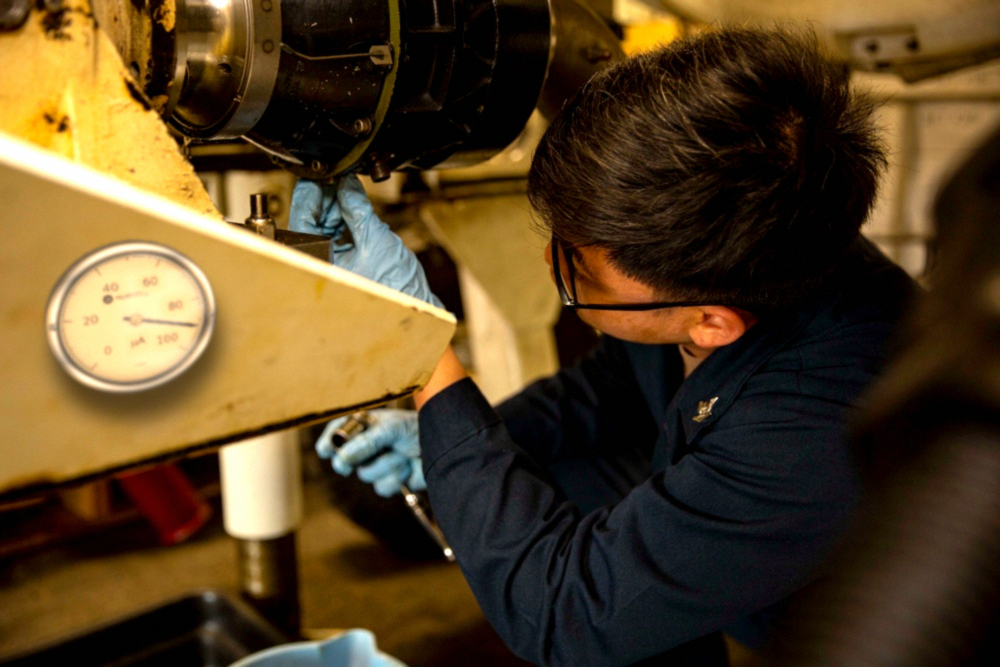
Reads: 90,µA
